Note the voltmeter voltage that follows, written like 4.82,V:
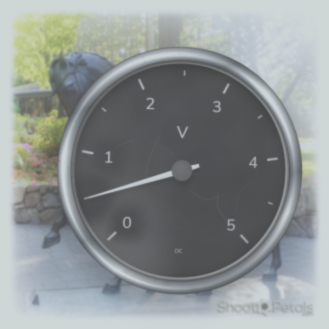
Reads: 0.5,V
